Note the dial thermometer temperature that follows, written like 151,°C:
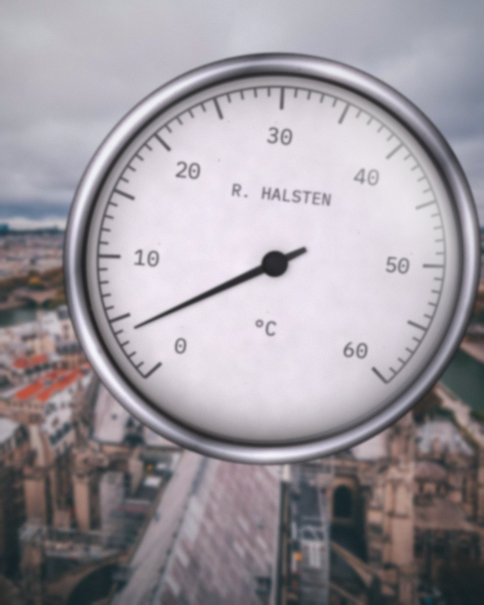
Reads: 4,°C
